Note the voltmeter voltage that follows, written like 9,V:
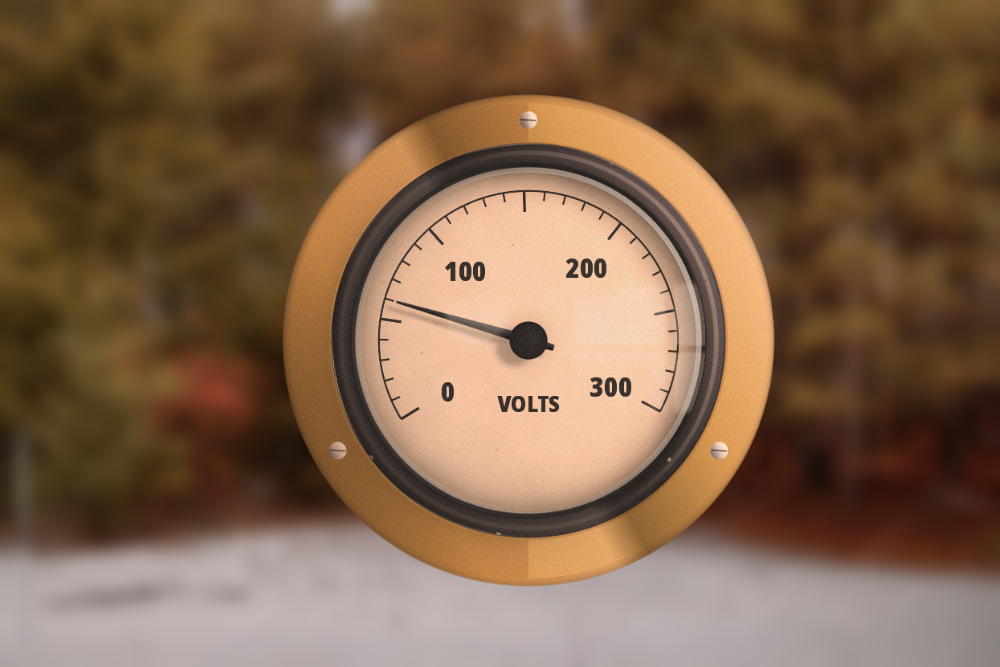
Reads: 60,V
